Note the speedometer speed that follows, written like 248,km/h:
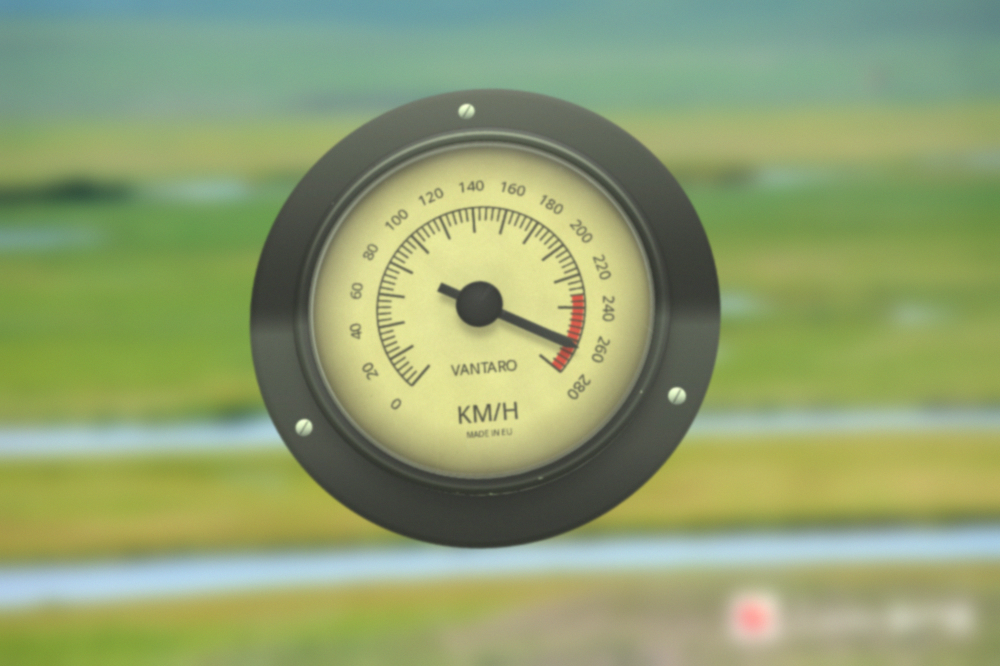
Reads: 264,km/h
